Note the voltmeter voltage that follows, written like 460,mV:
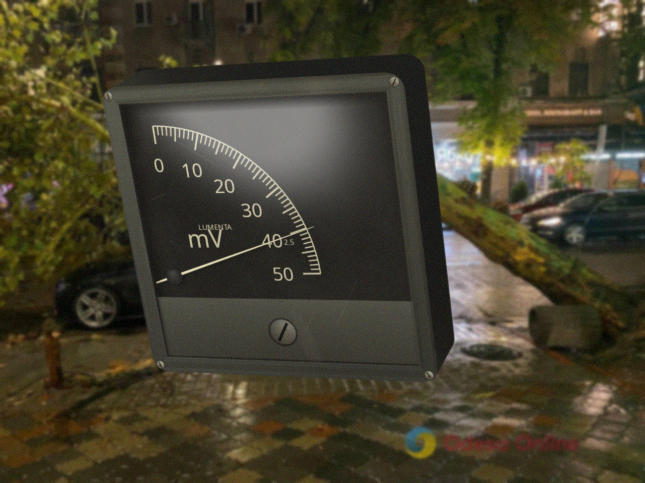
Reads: 40,mV
